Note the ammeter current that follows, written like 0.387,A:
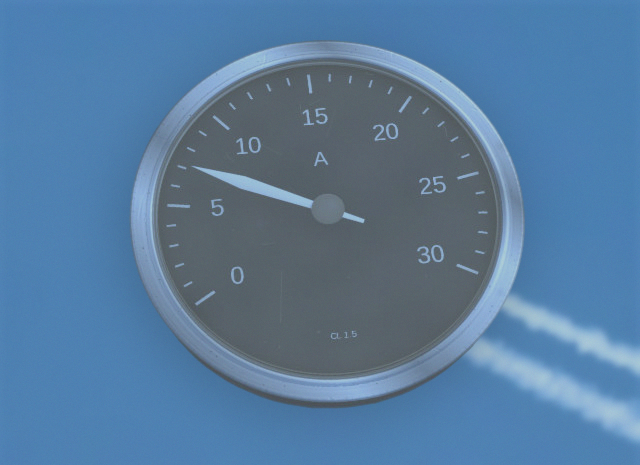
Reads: 7,A
